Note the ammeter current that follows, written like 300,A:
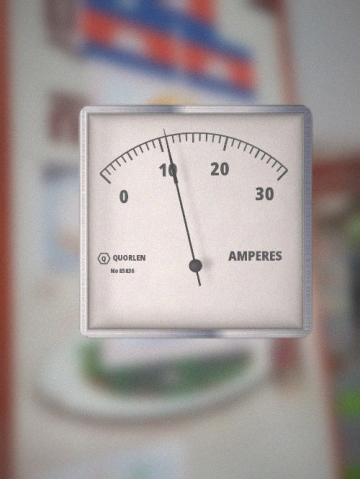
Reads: 11,A
